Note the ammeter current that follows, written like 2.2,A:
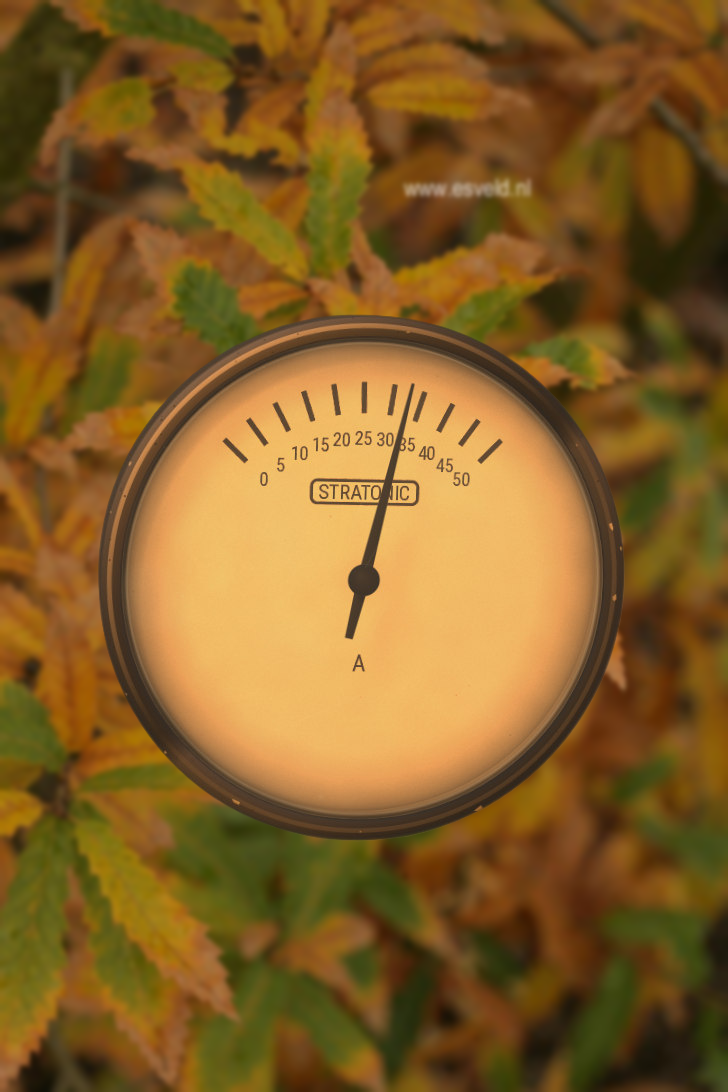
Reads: 32.5,A
